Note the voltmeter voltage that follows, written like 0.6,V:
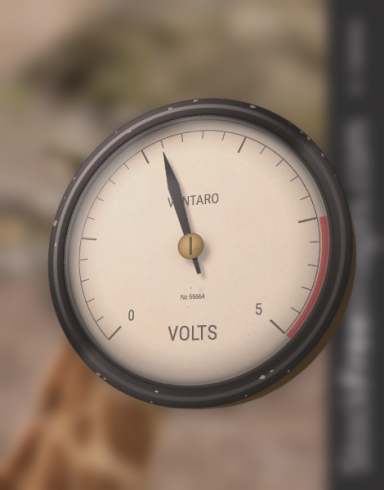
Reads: 2.2,V
